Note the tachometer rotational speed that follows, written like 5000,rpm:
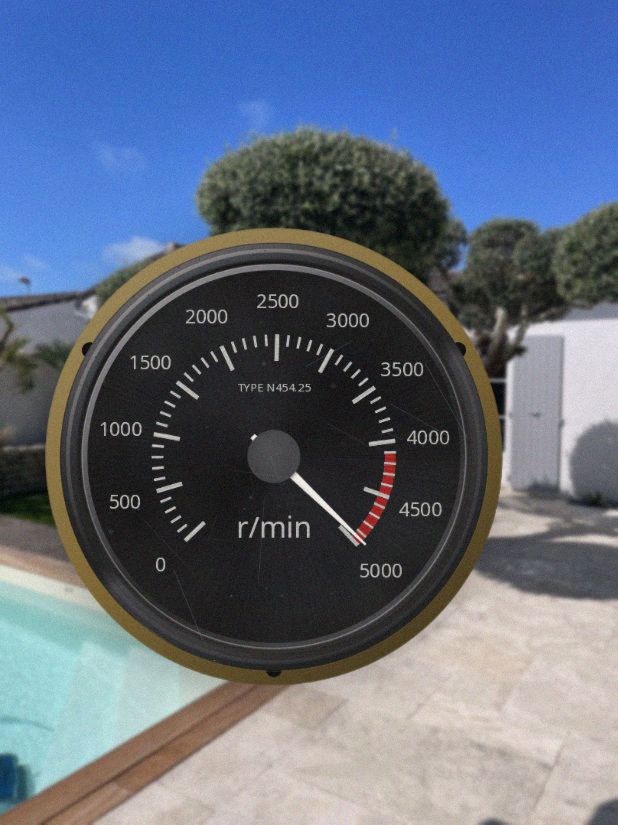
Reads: 4950,rpm
